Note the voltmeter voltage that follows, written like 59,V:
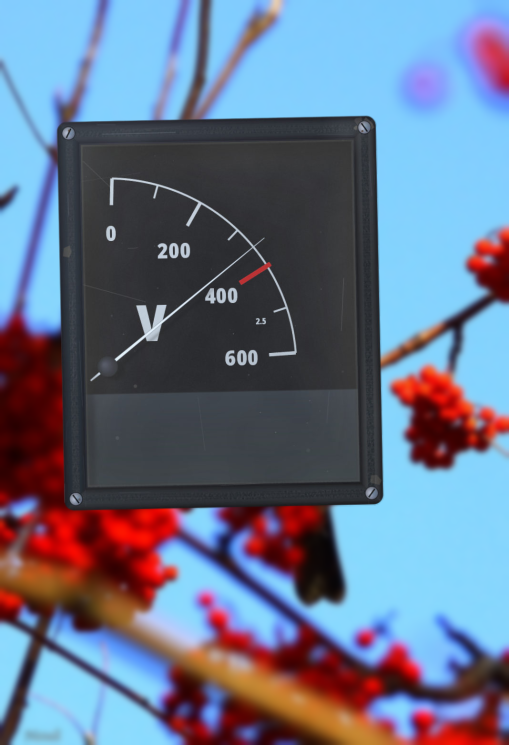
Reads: 350,V
